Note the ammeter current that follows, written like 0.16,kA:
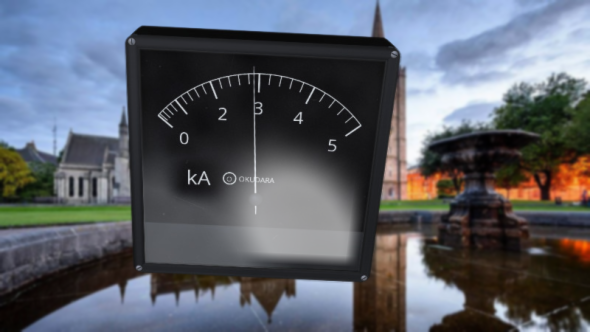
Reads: 2.9,kA
